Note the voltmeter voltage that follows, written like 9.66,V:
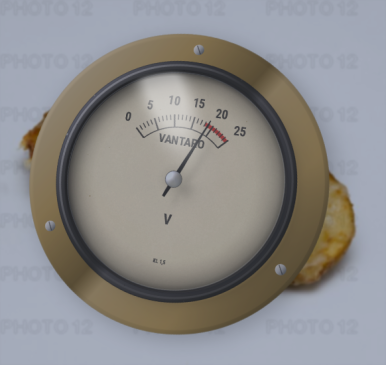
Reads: 19,V
